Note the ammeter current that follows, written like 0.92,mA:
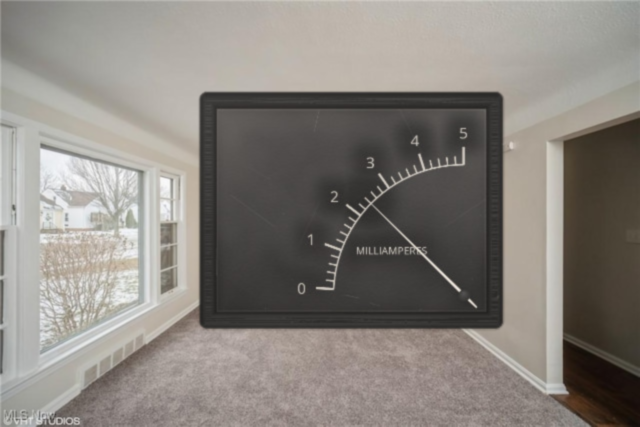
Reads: 2.4,mA
